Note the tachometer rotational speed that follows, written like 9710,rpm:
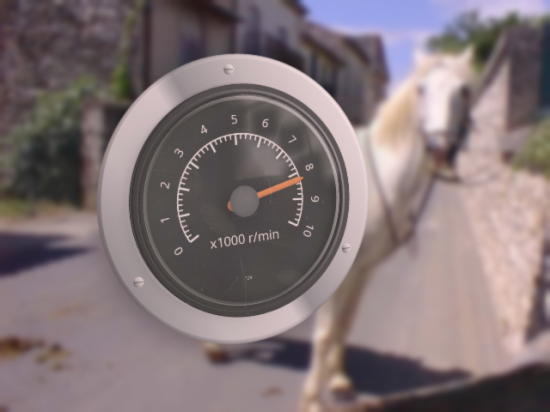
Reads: 8200,rpm
